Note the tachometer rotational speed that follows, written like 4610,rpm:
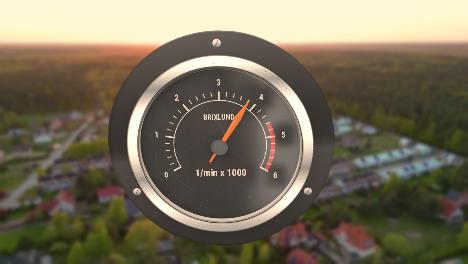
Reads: 3800,rpm
